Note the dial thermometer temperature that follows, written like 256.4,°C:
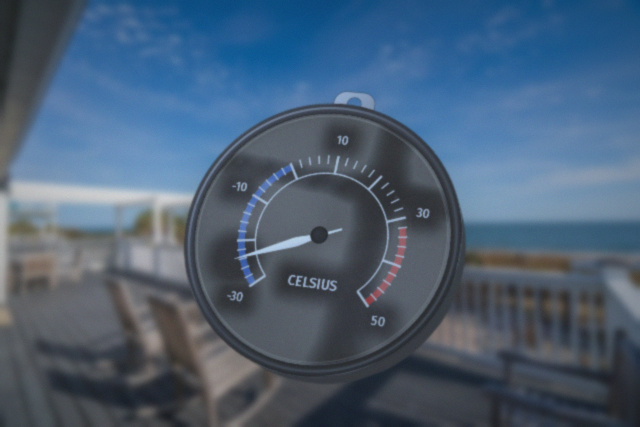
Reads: -24,°C
